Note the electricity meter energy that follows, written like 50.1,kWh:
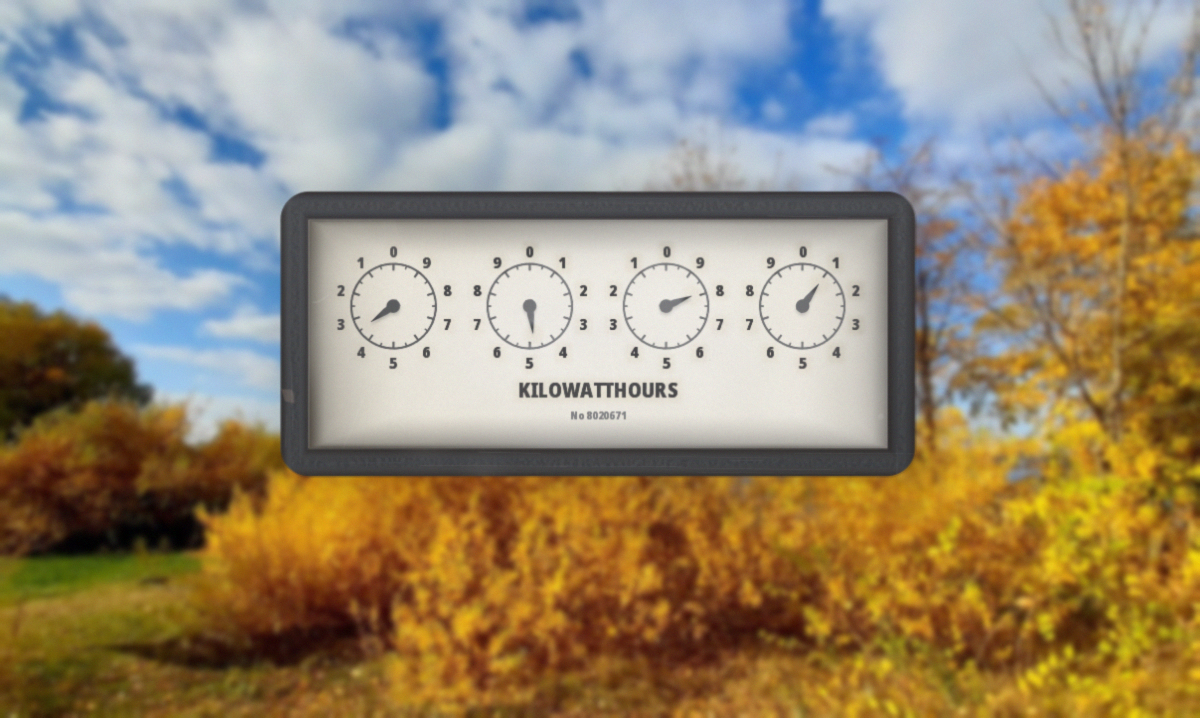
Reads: 3481,kWh
